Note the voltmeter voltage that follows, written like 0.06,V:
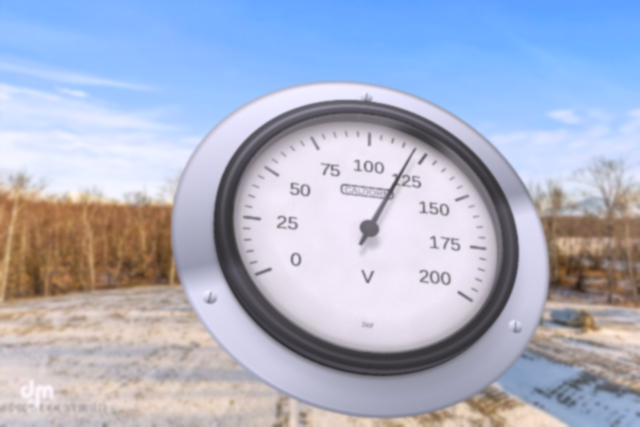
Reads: 120,V
